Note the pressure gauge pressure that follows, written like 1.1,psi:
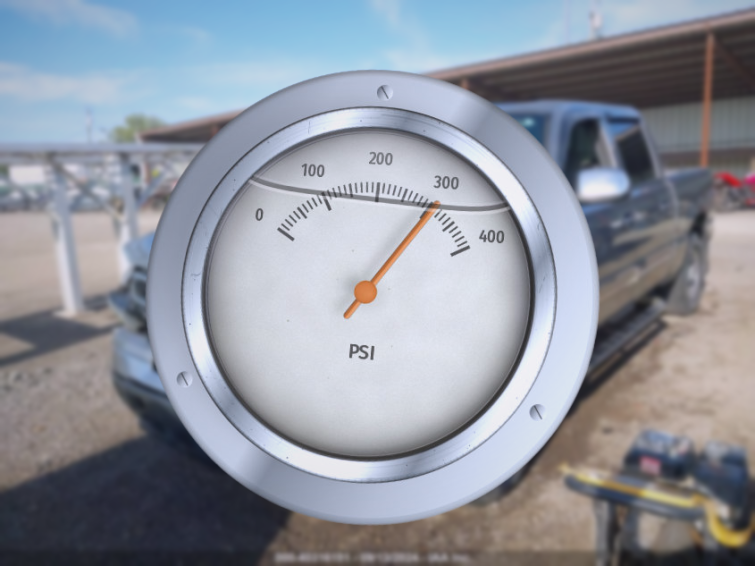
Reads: 310,psi
